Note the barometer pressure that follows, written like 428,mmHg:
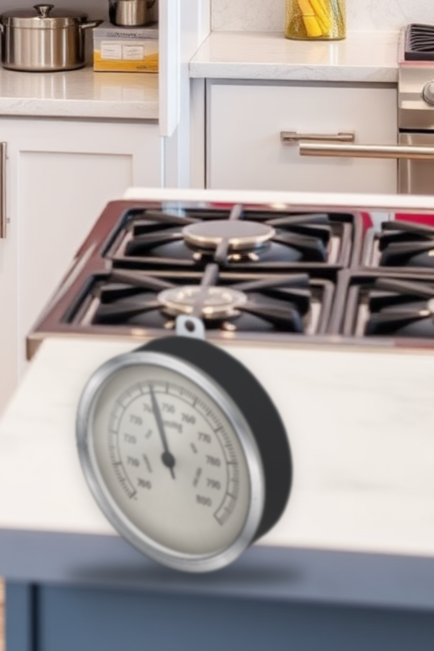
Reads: 745,mmHg
